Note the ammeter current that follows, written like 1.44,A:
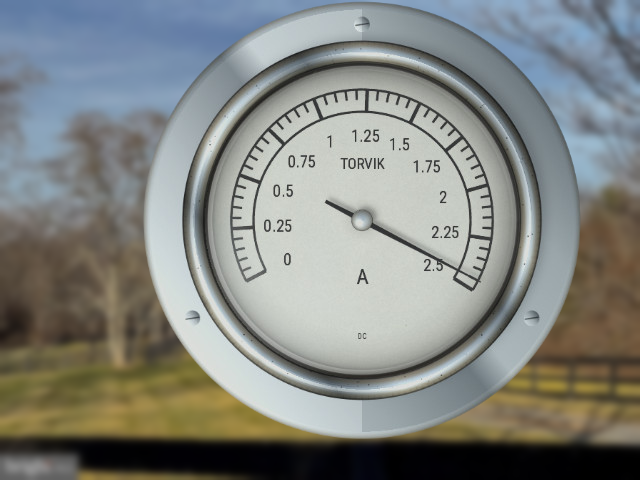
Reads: 2.45,A
